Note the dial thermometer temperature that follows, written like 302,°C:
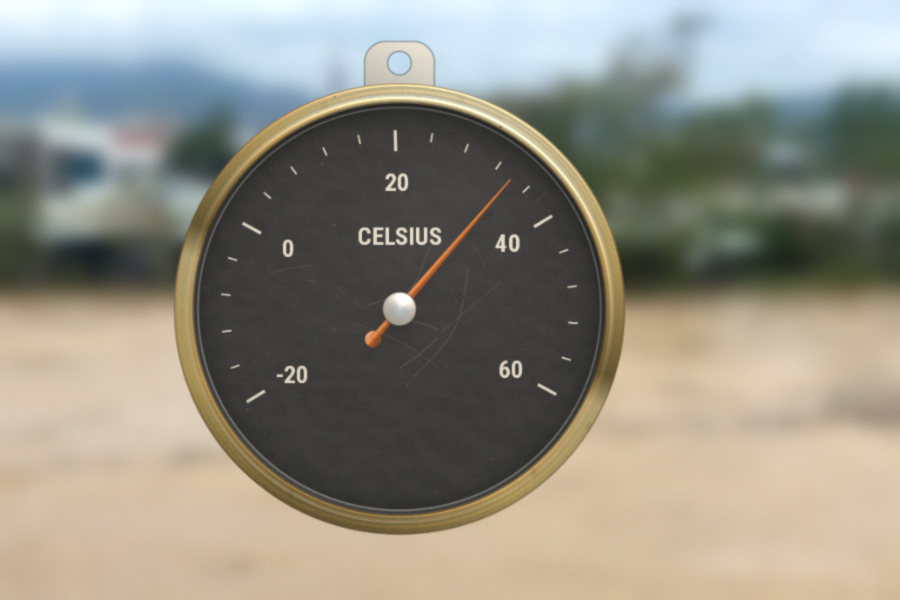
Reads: 34,°C
